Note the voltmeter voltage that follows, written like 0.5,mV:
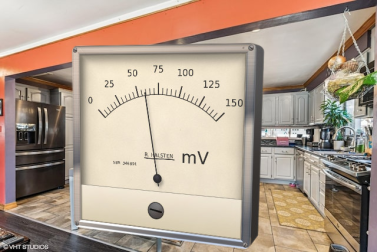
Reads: 60,mV
